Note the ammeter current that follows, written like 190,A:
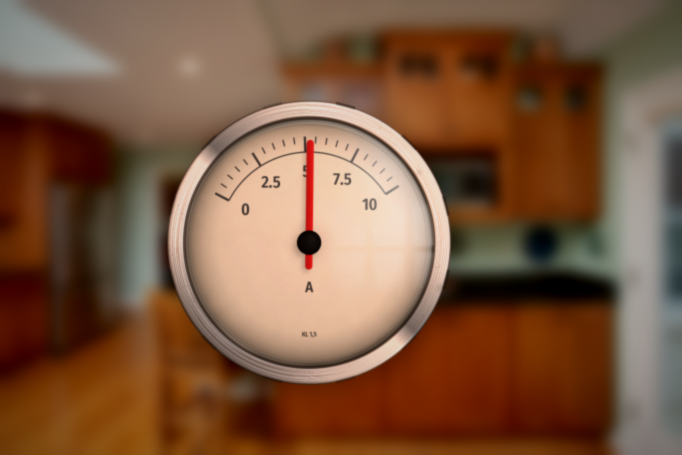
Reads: 5.25,A
